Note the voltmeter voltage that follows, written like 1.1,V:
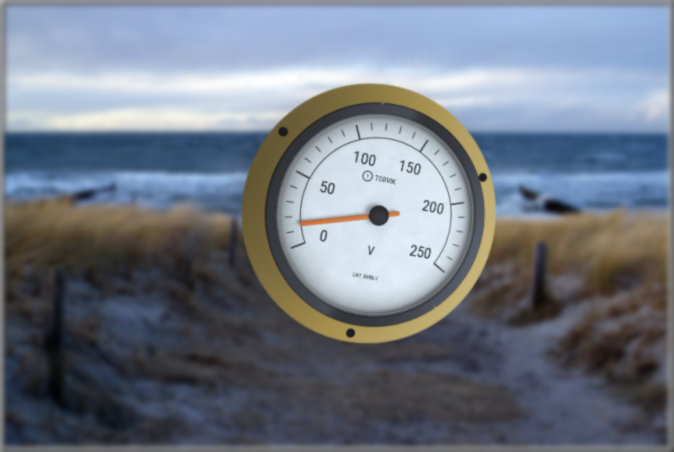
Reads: 15,V
